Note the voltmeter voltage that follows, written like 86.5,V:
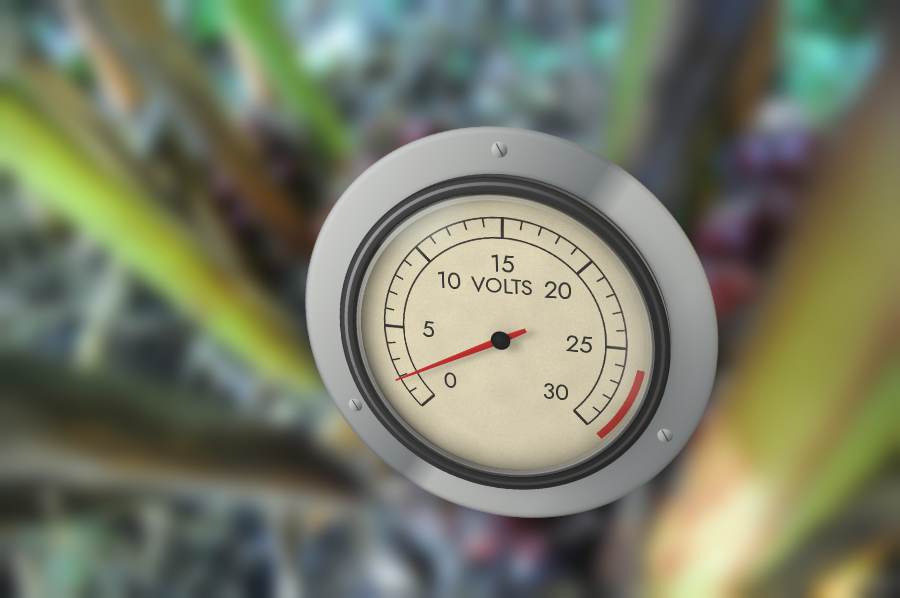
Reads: 2,V
